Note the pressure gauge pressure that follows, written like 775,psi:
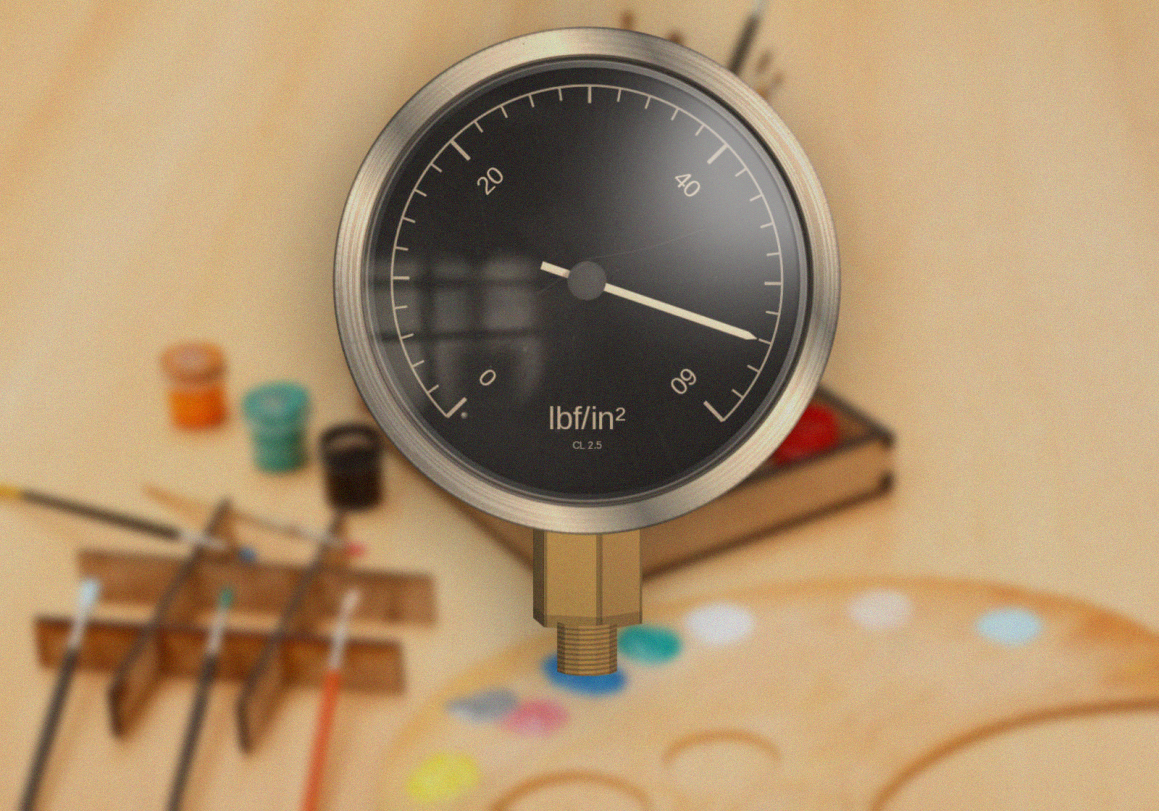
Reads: 54,psi
